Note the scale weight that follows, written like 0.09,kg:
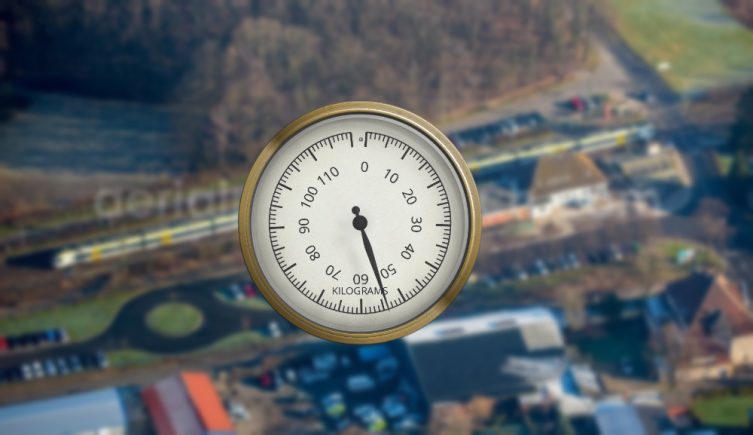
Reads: 54,kg
